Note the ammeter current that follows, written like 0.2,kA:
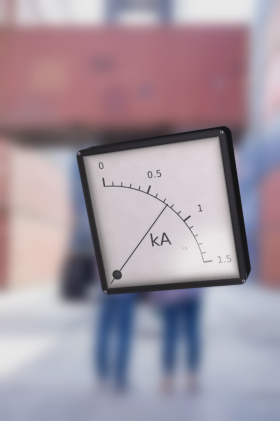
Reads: 0.75,kA
